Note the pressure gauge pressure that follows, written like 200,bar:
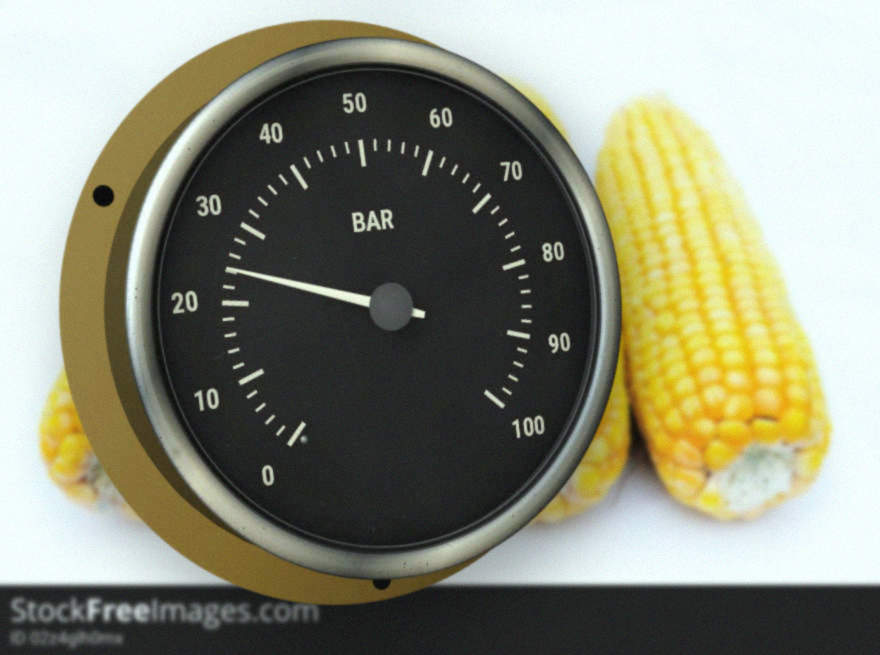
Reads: 24,bar
